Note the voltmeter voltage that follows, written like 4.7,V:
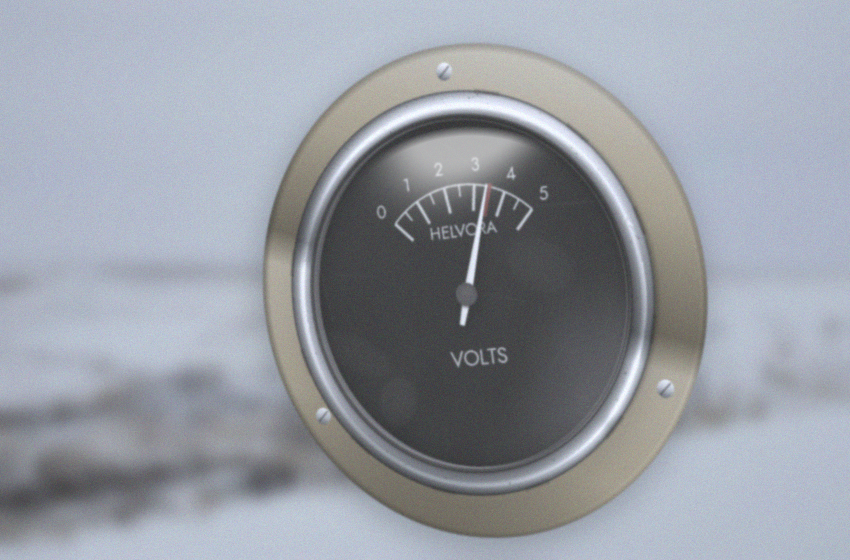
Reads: 3.5,V
